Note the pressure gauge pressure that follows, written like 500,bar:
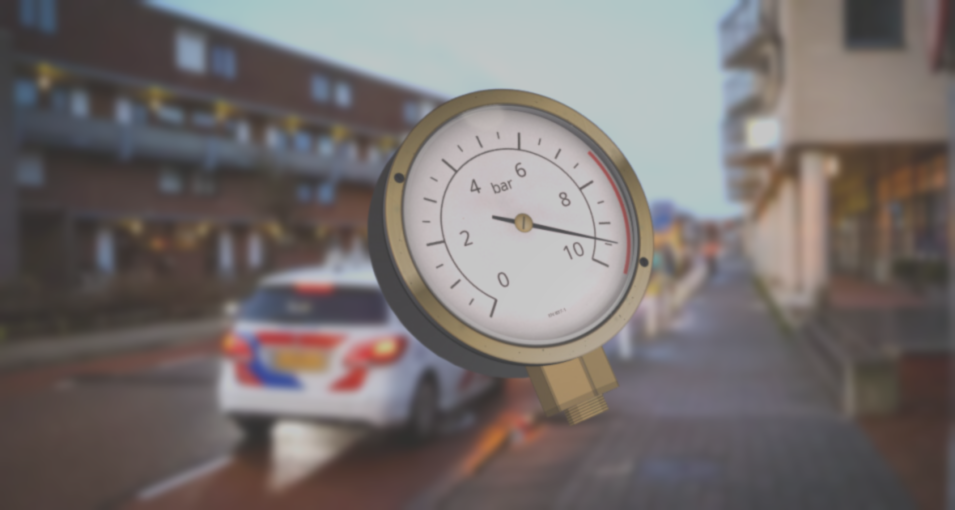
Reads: 9.5,bar
